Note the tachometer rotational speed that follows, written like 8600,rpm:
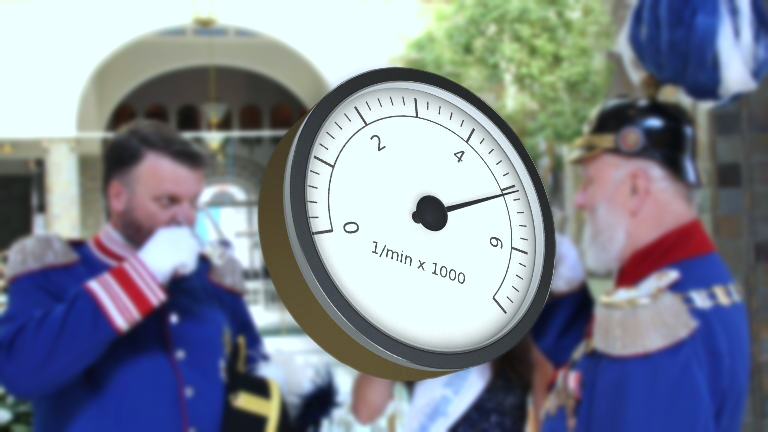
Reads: 5100,rpm
